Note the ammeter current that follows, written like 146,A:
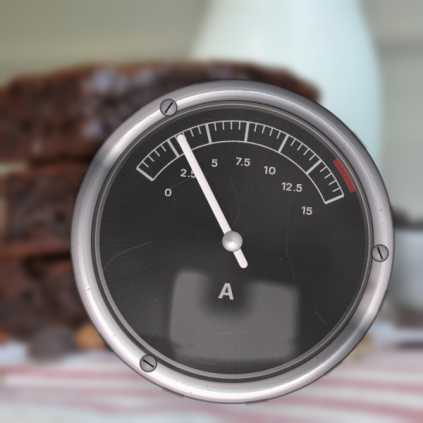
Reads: 3.25,A
